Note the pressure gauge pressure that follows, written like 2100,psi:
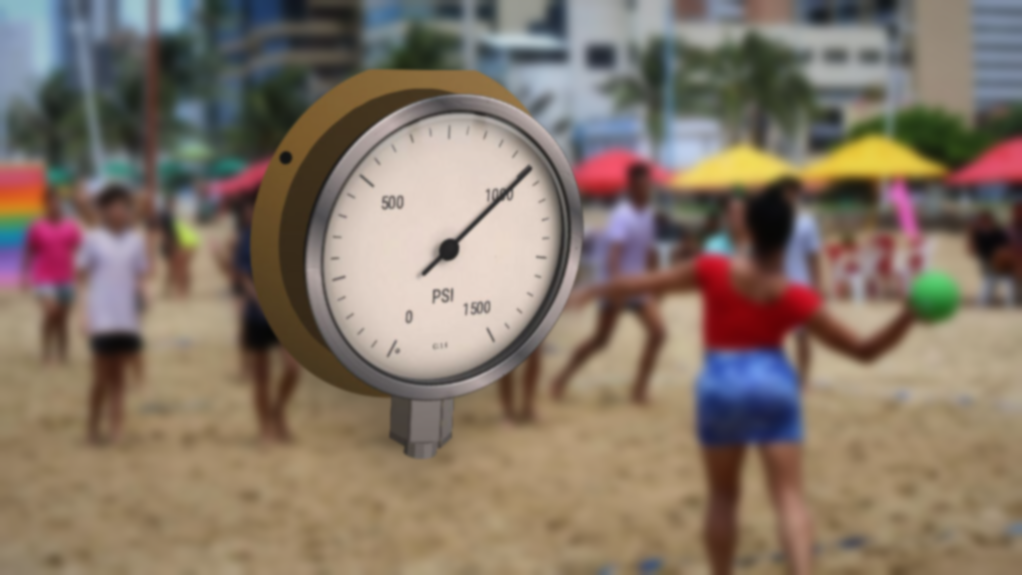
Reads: 1000,psi
